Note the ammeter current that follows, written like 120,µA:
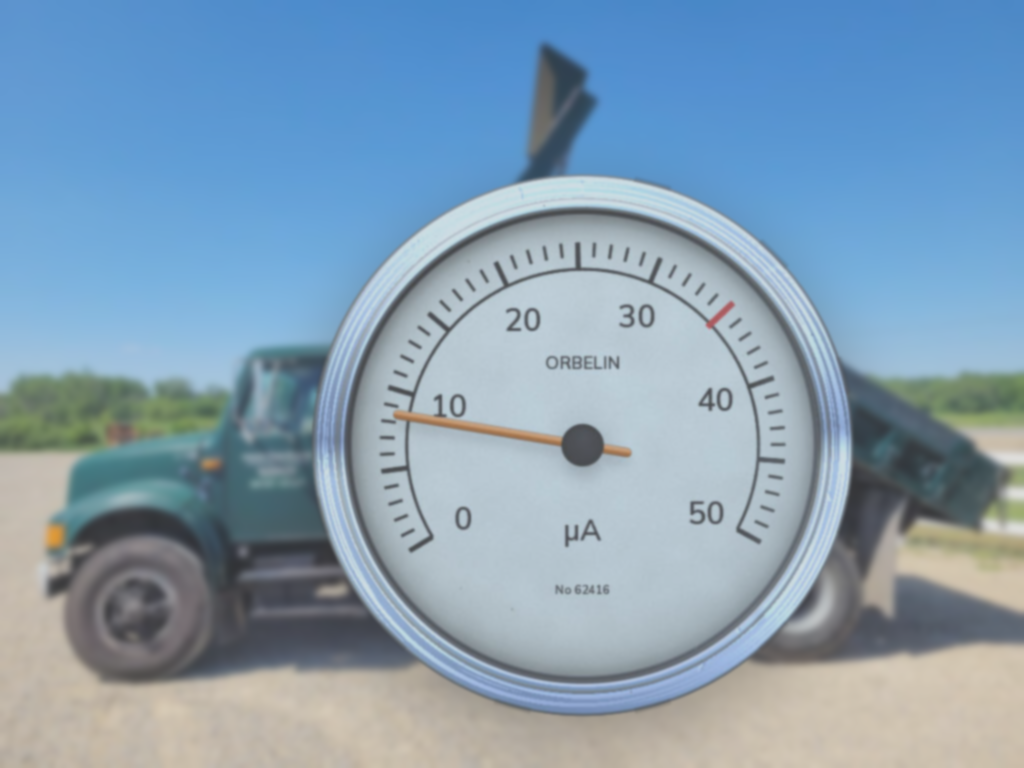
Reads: 8.5,µA
